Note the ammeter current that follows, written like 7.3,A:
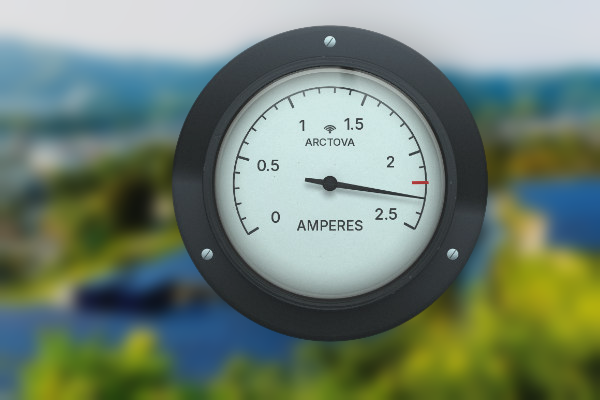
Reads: 2.3,A
